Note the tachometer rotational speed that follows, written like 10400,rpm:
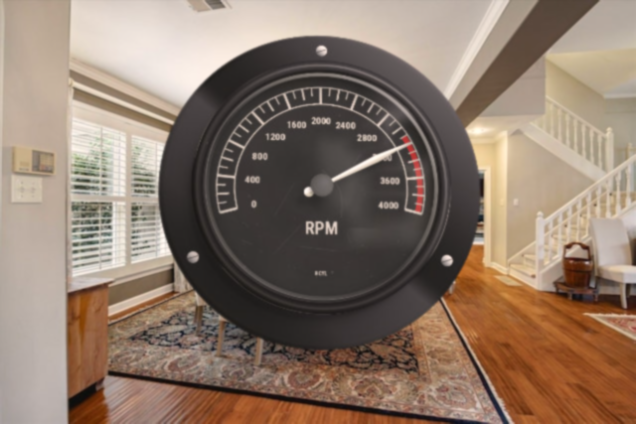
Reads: 3200,rpm
